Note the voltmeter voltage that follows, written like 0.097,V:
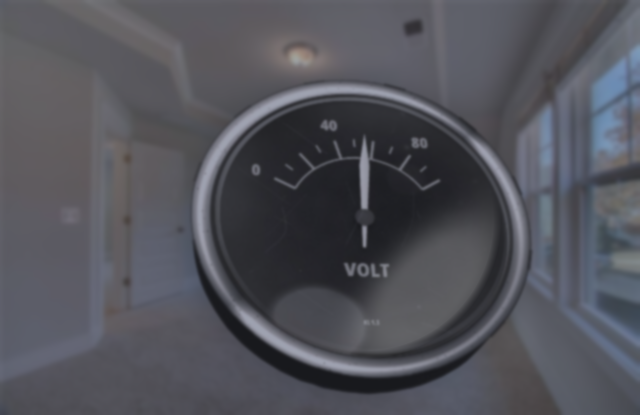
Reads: 55,V
